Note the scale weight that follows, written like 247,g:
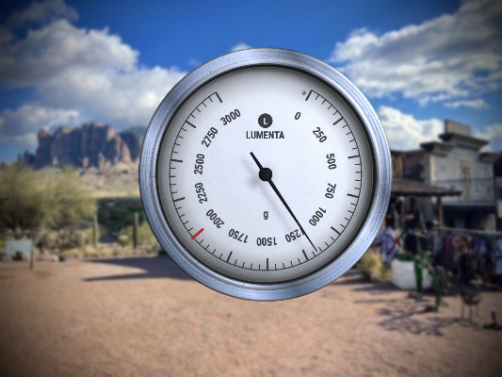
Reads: 1175,g
